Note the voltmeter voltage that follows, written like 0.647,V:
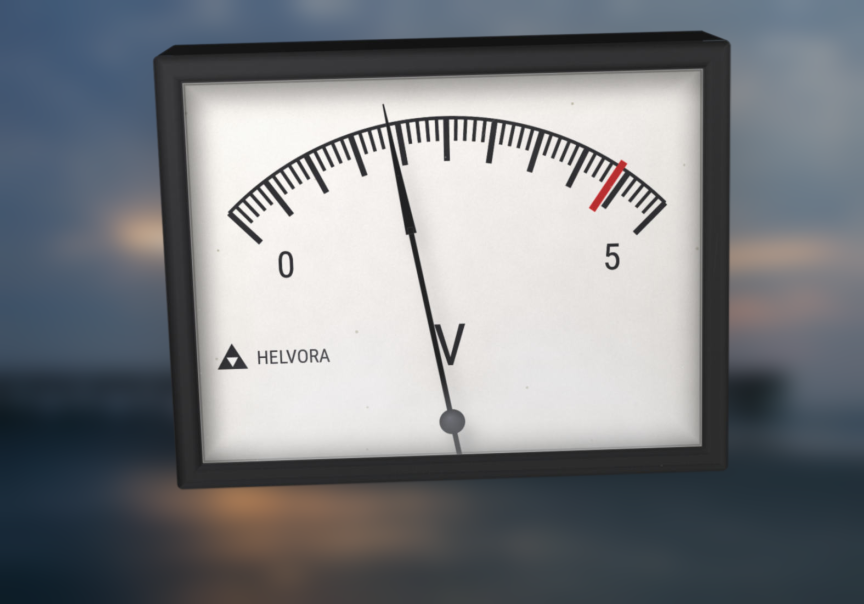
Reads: 1.9,V
